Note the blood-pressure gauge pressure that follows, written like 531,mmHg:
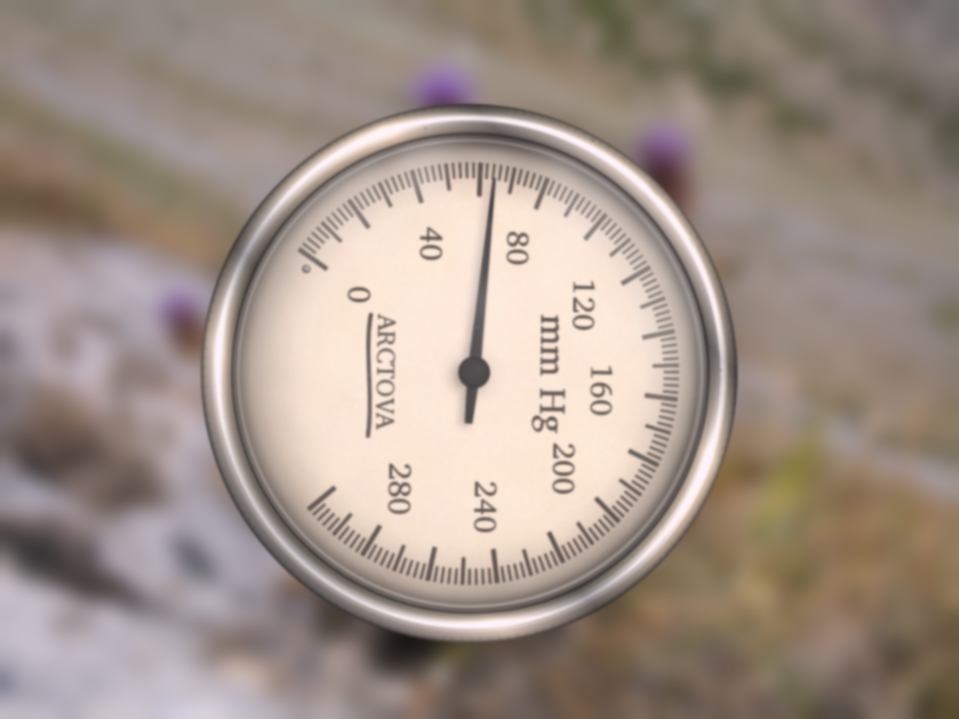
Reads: 64,mmHg
